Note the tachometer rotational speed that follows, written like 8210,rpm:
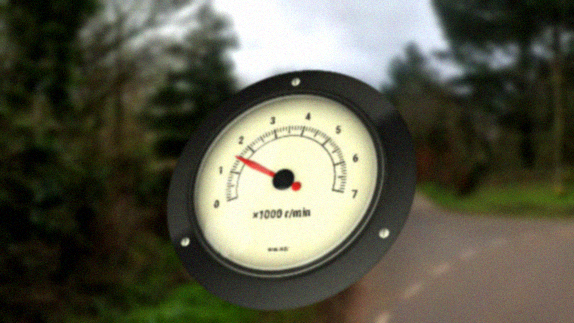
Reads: 1500,rpm
